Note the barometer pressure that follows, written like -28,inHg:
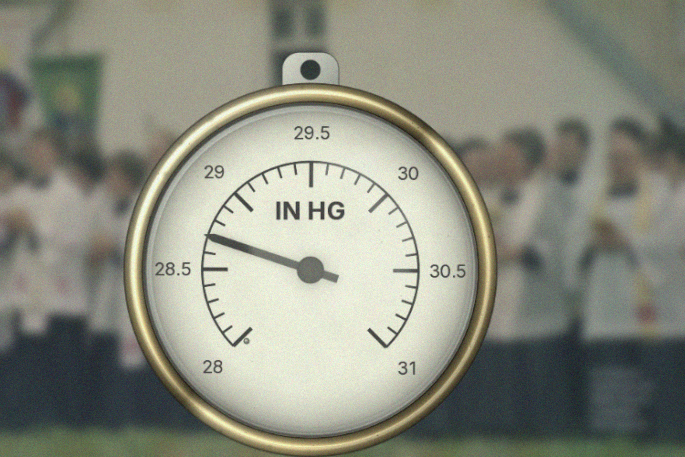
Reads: 28.7,inHg
